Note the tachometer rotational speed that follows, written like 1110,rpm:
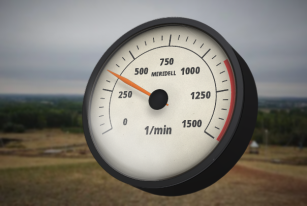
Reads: 350,rpm
